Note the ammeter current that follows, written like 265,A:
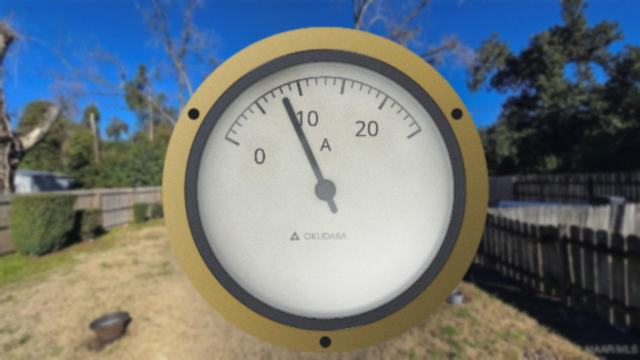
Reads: 8,A
